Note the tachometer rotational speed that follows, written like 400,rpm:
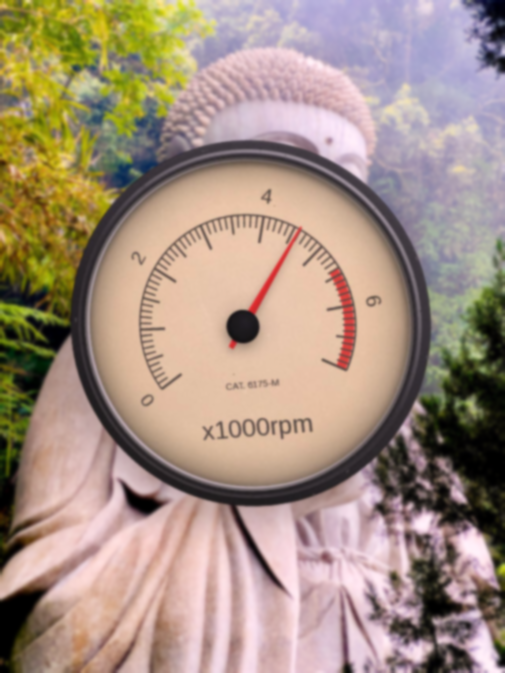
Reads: 4600,rpm
